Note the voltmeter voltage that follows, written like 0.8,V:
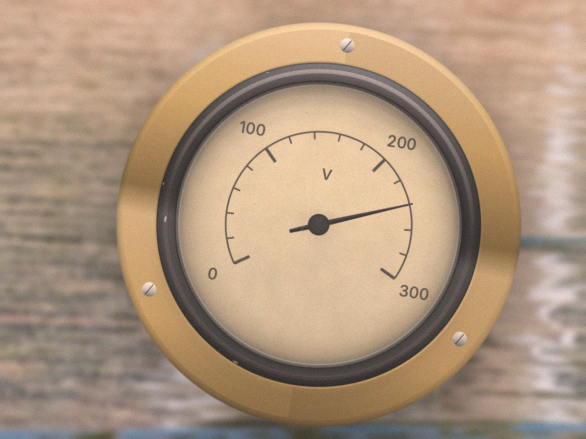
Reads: 240,V
